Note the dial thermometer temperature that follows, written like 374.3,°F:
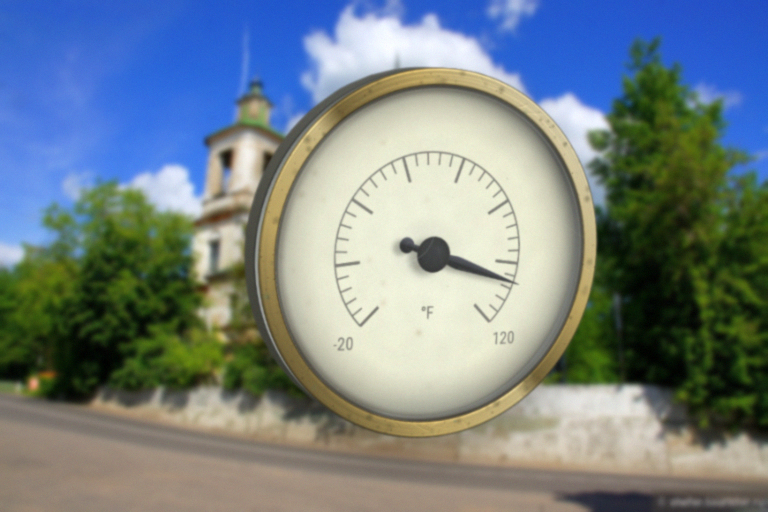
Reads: 106,°F
